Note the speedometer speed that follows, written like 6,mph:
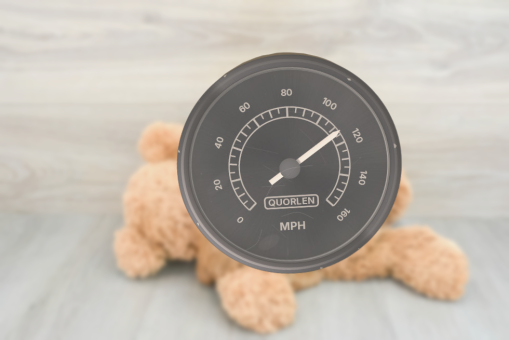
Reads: 112.5,mph
